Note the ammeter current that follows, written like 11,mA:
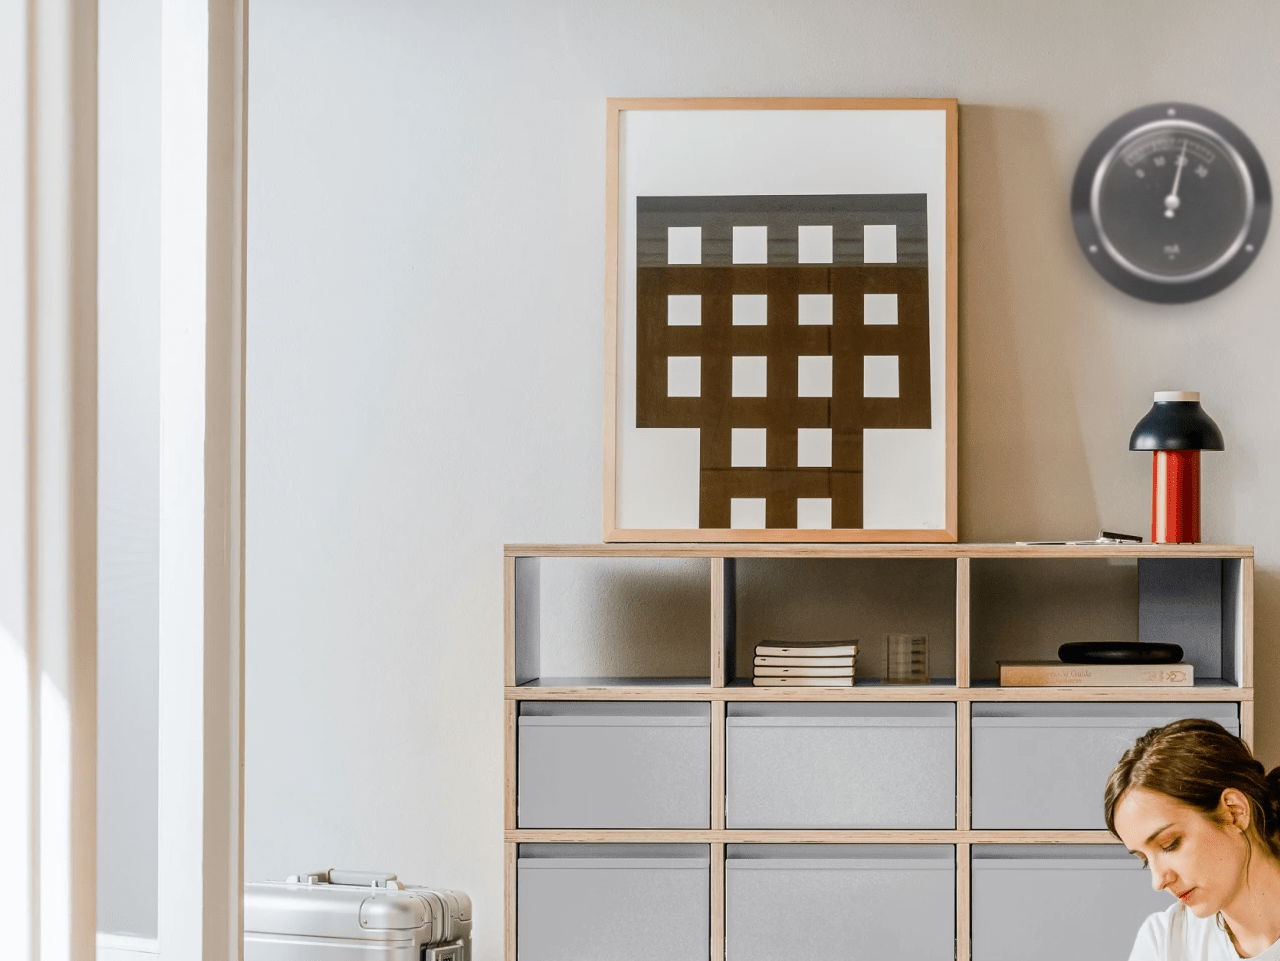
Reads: 20,mA
